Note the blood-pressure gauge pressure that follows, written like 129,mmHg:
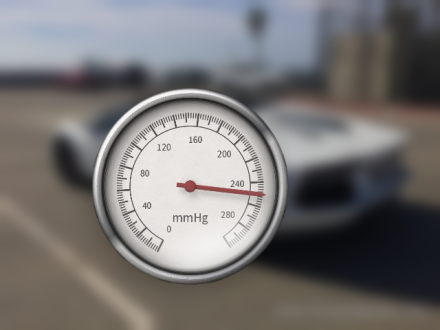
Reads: 250,mmHg
